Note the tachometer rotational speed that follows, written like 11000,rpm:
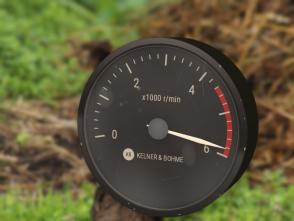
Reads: 5800,rpm
